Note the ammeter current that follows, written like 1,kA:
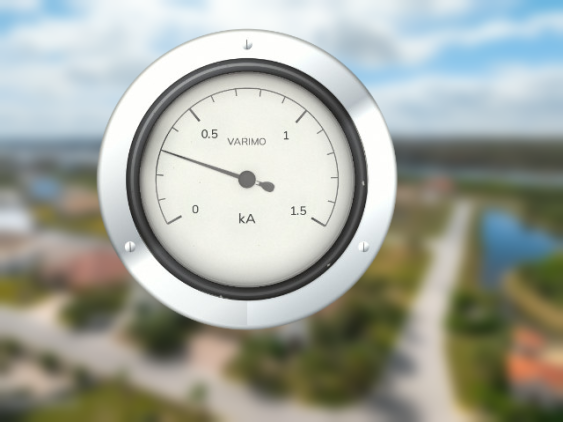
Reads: 0.3,kA
